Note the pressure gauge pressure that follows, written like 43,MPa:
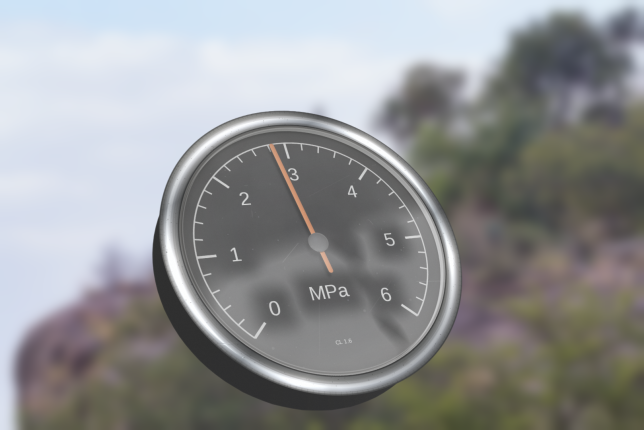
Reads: 2.8,MPa
